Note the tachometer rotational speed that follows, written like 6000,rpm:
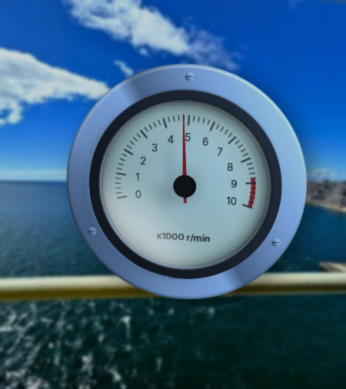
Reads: 4800,rpm
